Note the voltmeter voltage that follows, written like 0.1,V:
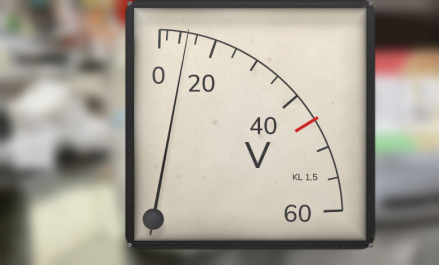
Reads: 12.5,V
